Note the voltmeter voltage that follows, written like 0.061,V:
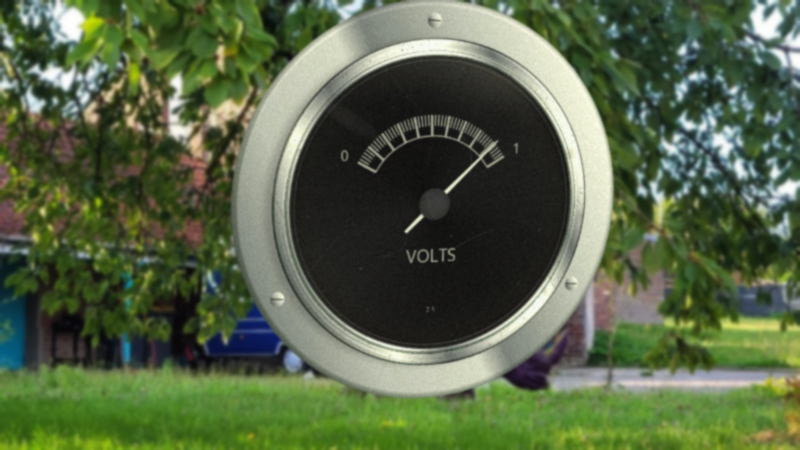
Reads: 0.9,V
